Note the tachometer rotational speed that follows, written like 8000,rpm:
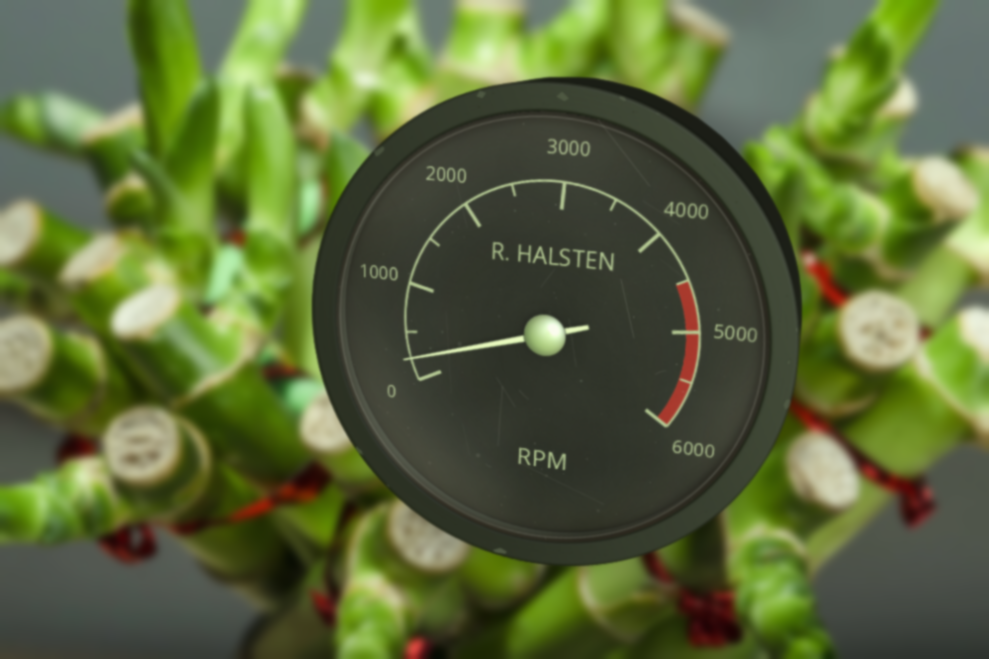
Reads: 250,rpm
